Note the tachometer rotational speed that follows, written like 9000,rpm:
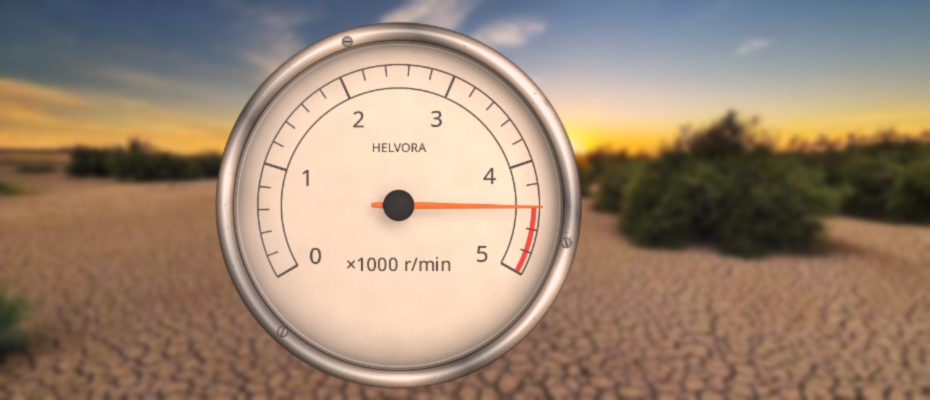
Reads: 4400,rpm
